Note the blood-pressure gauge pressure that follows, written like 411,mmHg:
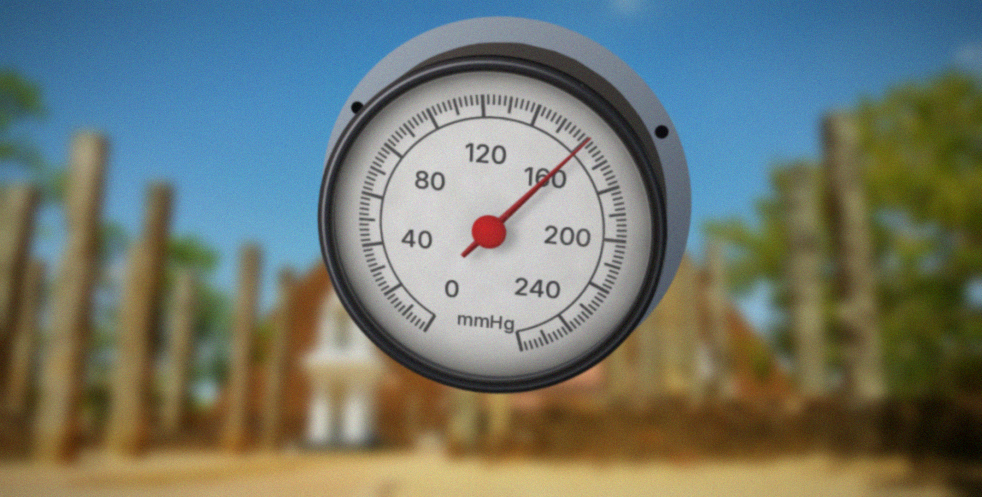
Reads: 160,mmHg
